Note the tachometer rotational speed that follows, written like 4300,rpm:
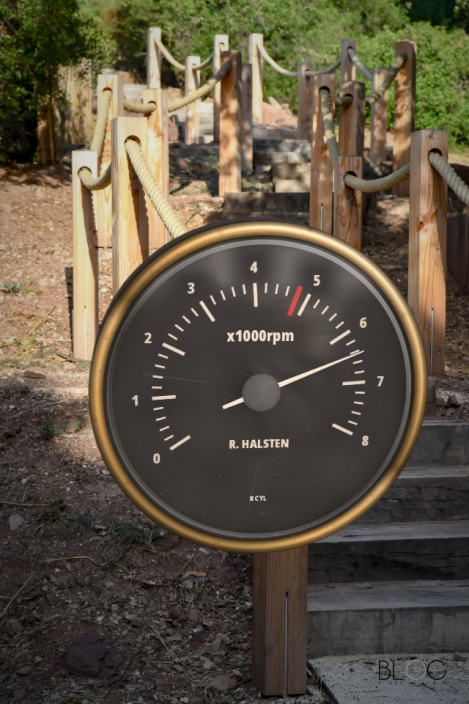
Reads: 6400,rpm
